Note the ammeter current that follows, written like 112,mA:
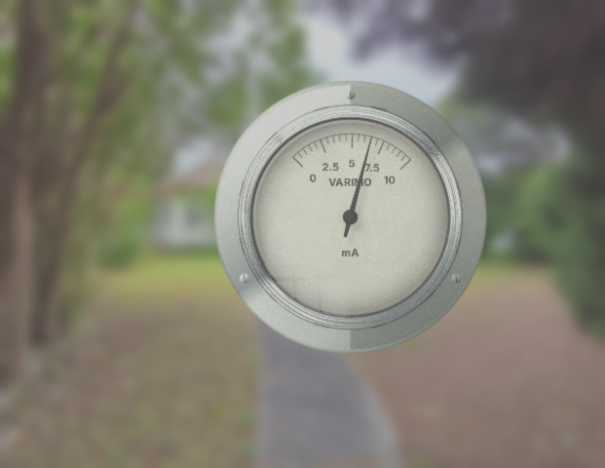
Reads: 6.5,mA
